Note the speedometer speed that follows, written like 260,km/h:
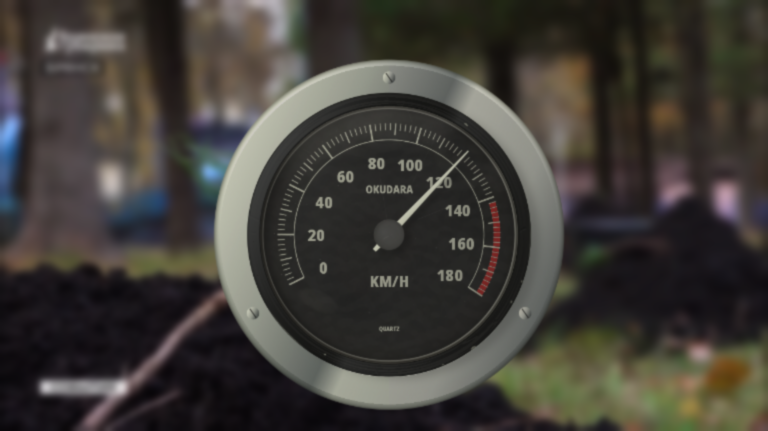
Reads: 120,km/h
